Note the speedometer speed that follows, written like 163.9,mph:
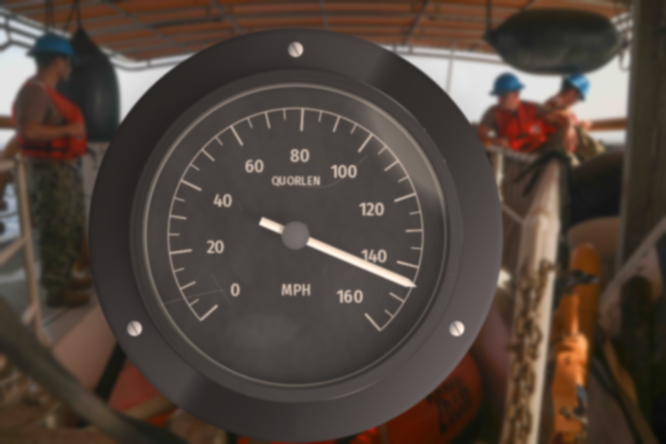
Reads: 145,mph
